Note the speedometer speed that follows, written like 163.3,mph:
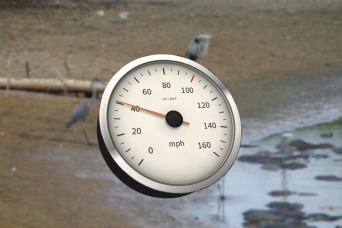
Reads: 40,mph
